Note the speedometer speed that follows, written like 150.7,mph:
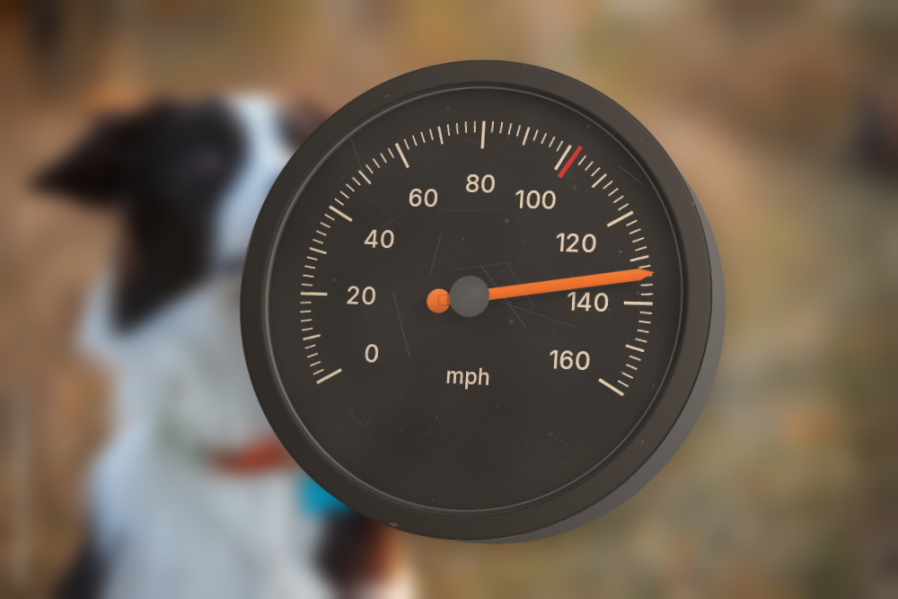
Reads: 134,mph
